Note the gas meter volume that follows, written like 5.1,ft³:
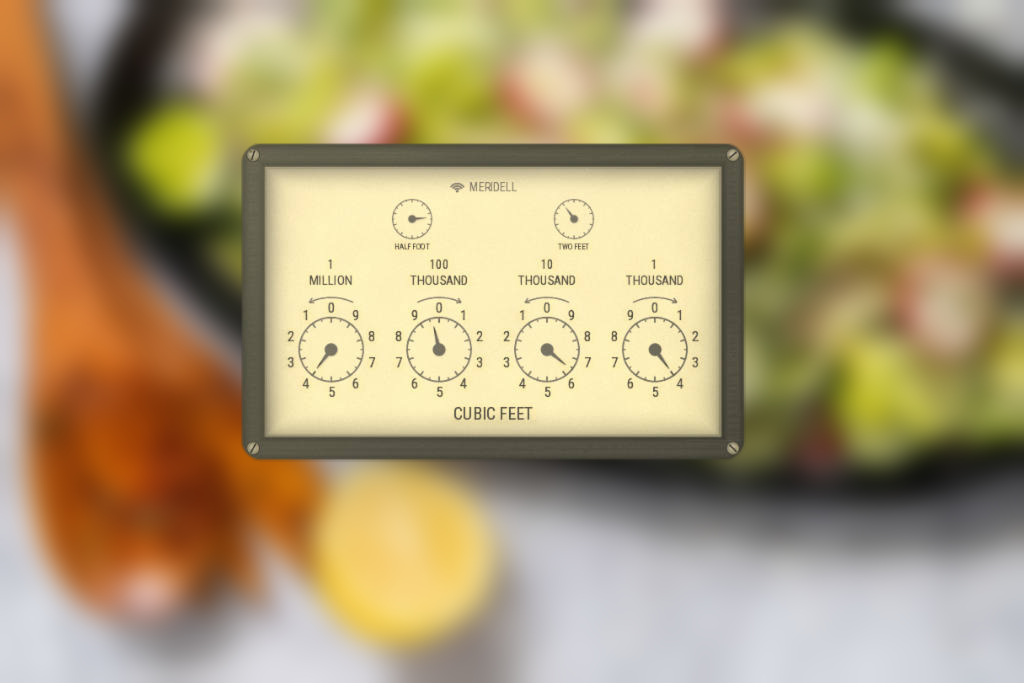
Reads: 396400,ft³
